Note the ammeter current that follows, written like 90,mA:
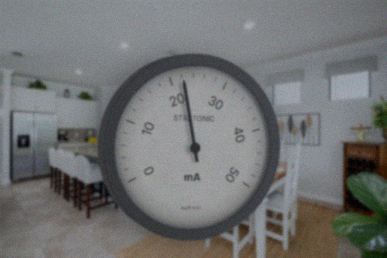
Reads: 22,mA
